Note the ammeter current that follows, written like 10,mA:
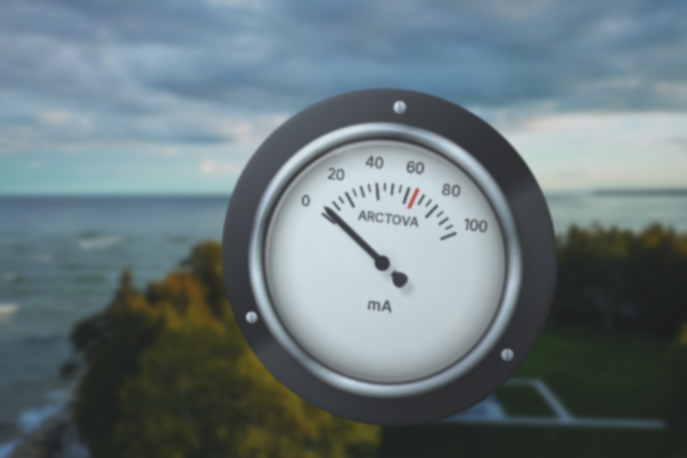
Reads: 5,mA
